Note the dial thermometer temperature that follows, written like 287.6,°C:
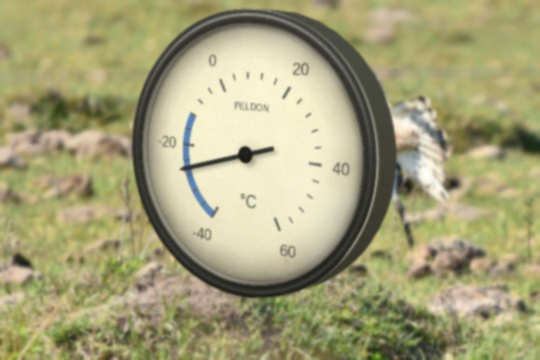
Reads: -26,°C
